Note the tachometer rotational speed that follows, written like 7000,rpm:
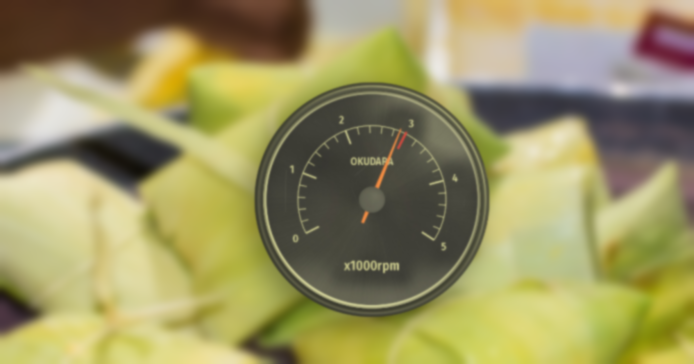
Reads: 2900,rpm
